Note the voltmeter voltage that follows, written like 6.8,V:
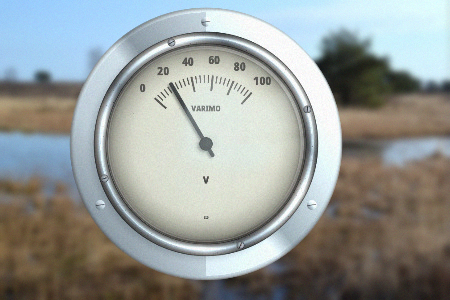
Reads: 20,V
